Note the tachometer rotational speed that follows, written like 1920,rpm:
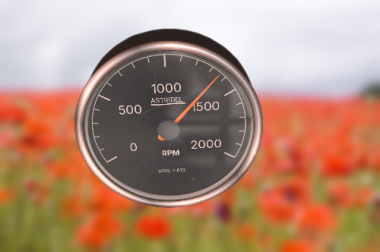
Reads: 1350,rpm
